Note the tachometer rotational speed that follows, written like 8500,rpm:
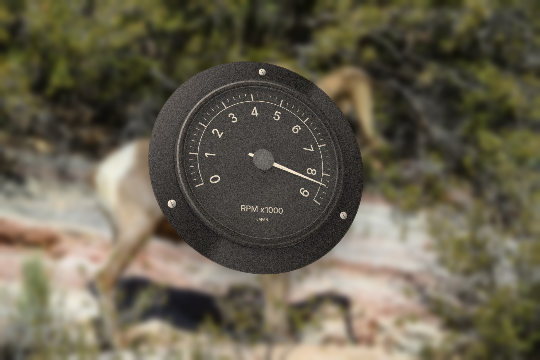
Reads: 8400,rpm
